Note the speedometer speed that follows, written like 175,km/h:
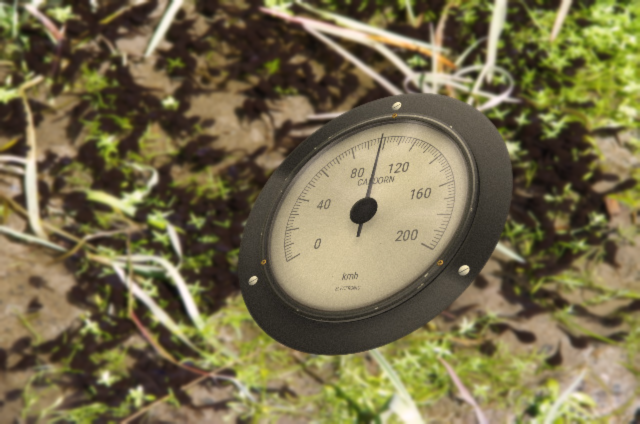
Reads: 100,km/h
